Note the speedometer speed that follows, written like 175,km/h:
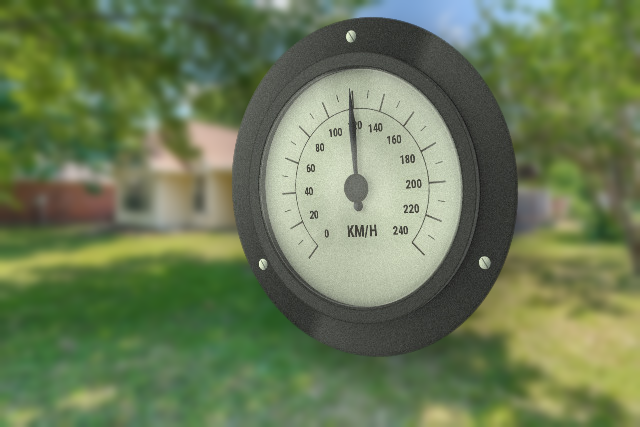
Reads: 120,km/h
